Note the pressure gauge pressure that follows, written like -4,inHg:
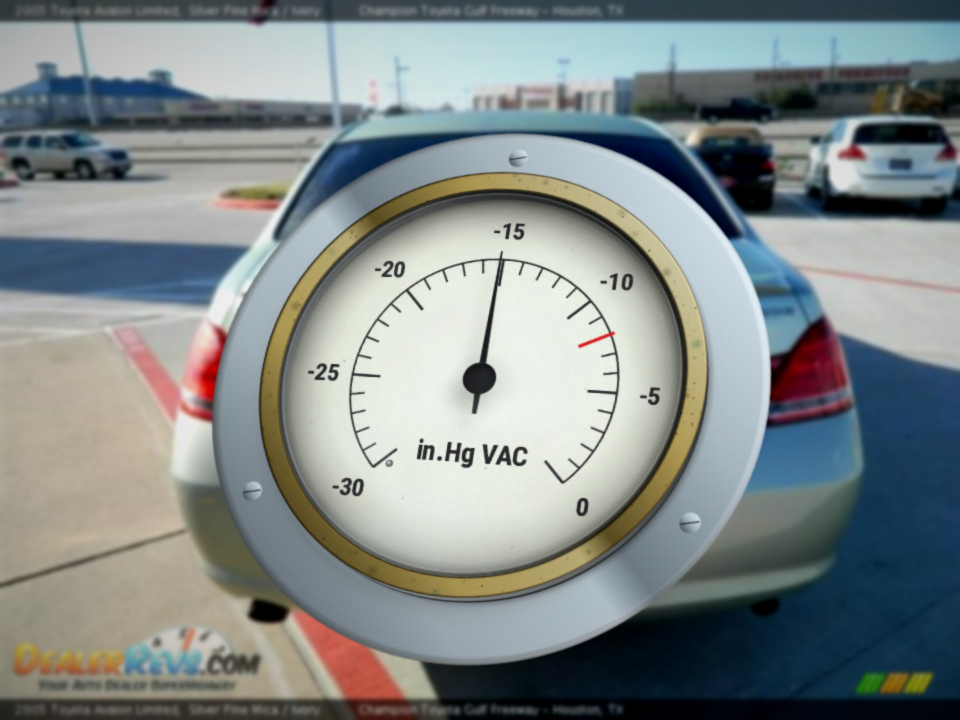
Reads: -15,inHg
